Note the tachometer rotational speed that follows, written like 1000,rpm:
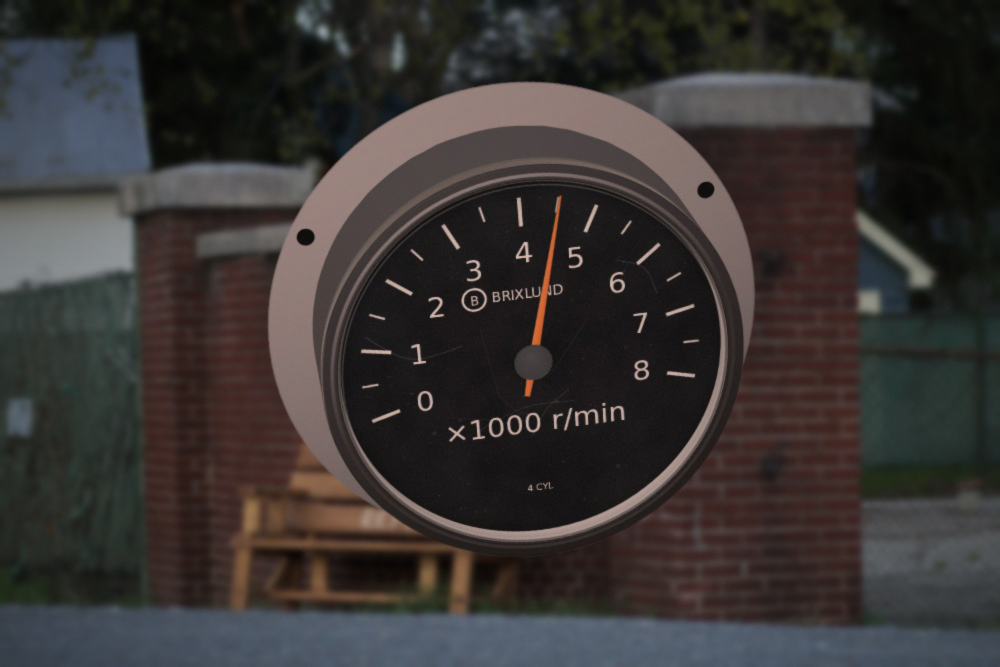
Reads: 4500,rpm
